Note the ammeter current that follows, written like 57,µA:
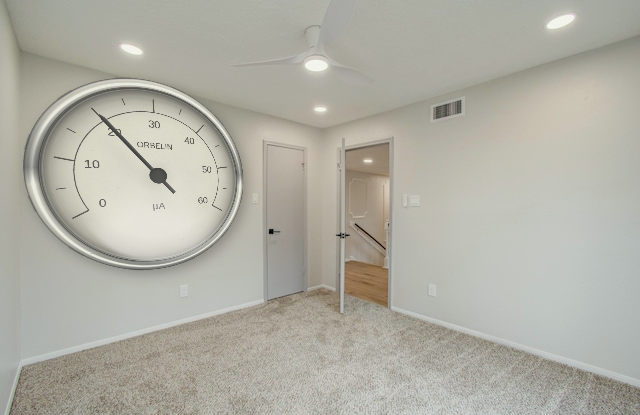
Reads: 20,µA
